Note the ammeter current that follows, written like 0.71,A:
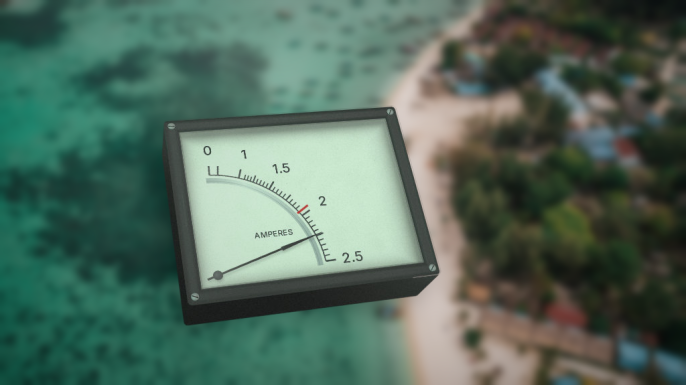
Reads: 2.25,A
